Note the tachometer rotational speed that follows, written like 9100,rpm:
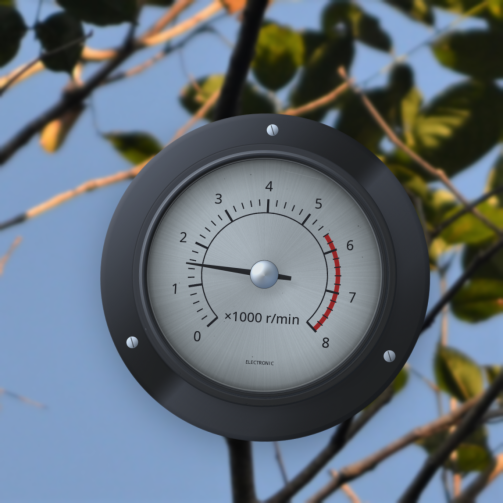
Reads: 1500,rpm
